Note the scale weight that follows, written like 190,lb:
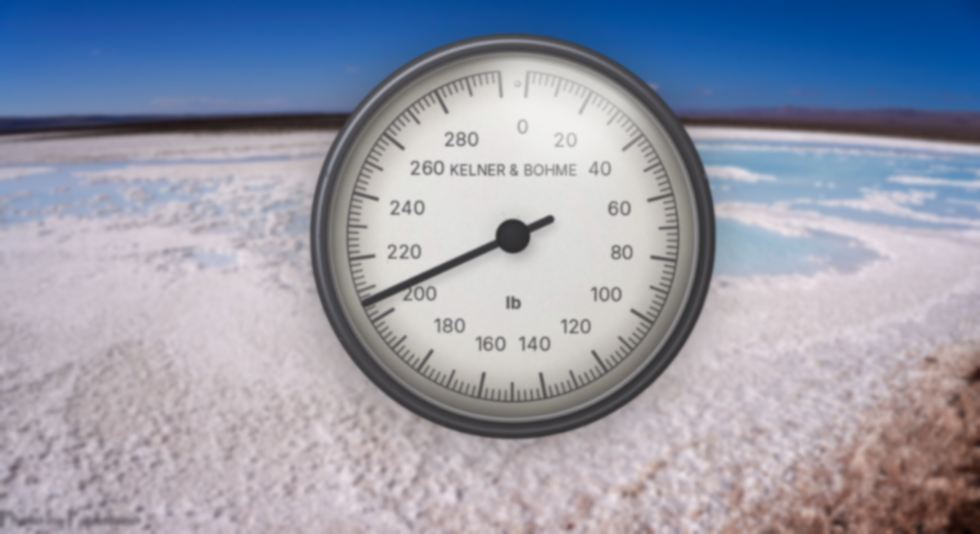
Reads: 206,lb
